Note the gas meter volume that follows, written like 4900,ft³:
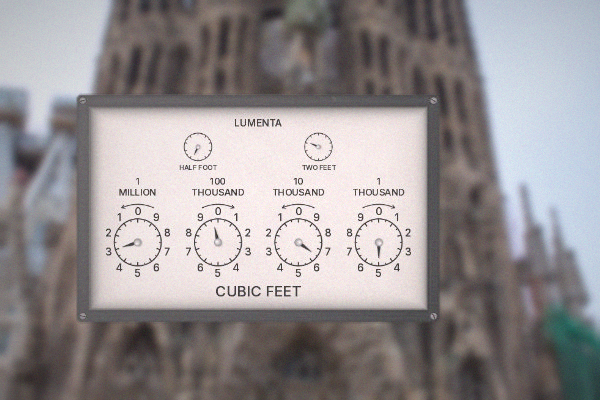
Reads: 296500,ft³
